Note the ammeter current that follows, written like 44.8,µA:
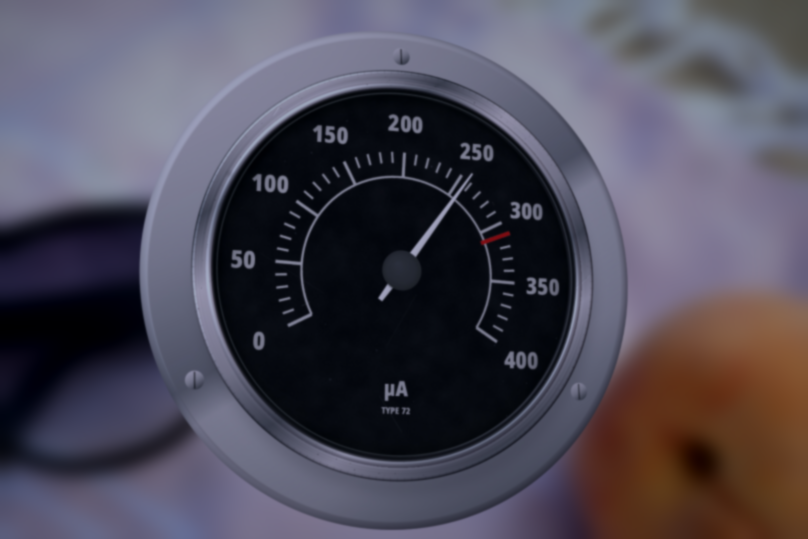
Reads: 255,µA
